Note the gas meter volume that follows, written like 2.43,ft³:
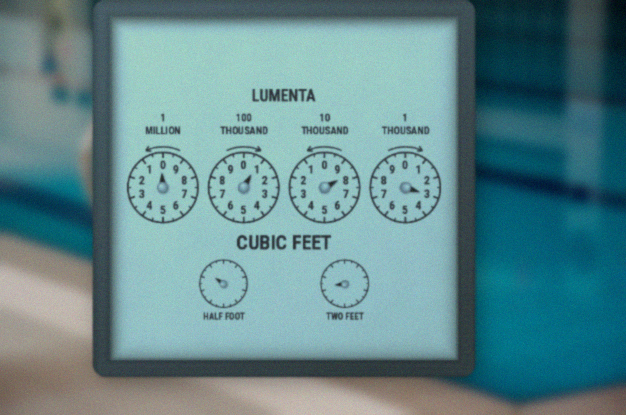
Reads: 8300,ft³
